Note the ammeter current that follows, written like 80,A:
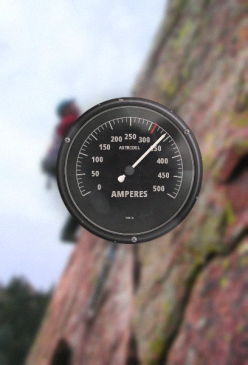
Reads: 340,A
